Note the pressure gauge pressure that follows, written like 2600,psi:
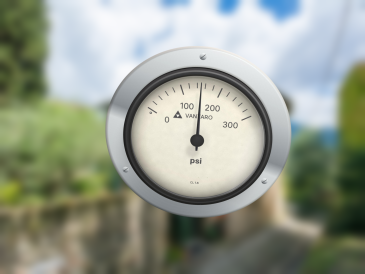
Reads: 150,psi
